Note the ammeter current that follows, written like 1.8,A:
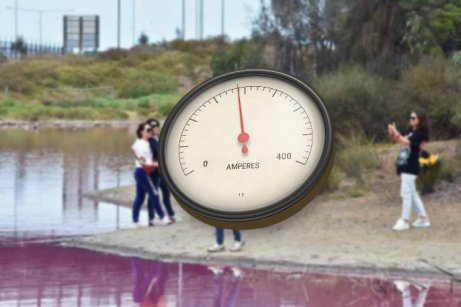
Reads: 190,A
